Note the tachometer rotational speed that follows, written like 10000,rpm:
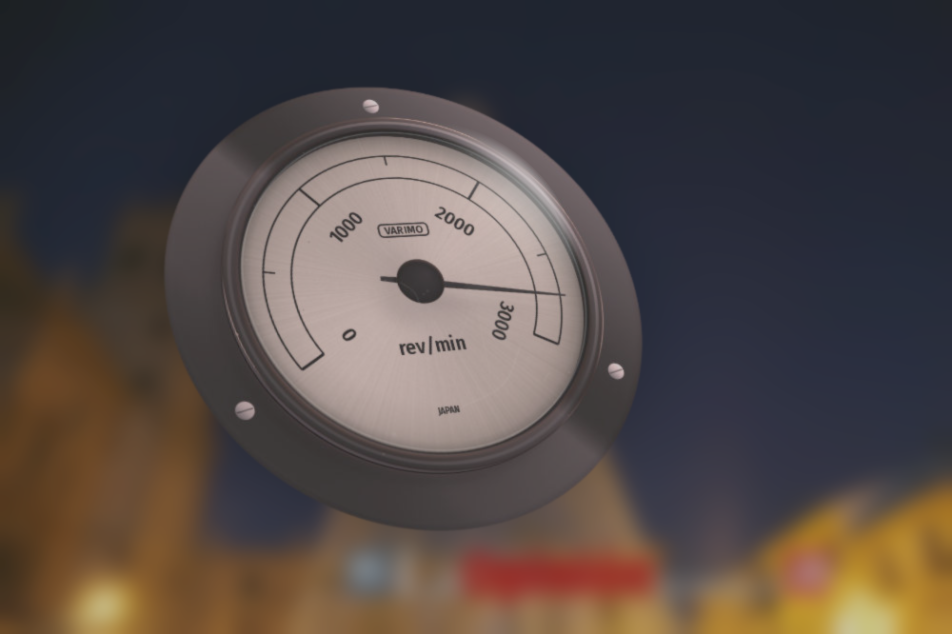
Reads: 2750,rpm
